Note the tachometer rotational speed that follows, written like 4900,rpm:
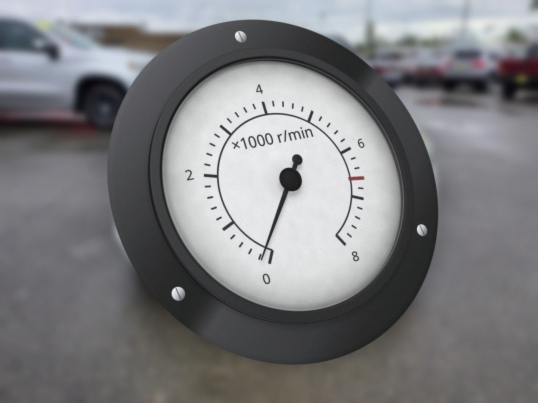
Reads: 200,rpm
